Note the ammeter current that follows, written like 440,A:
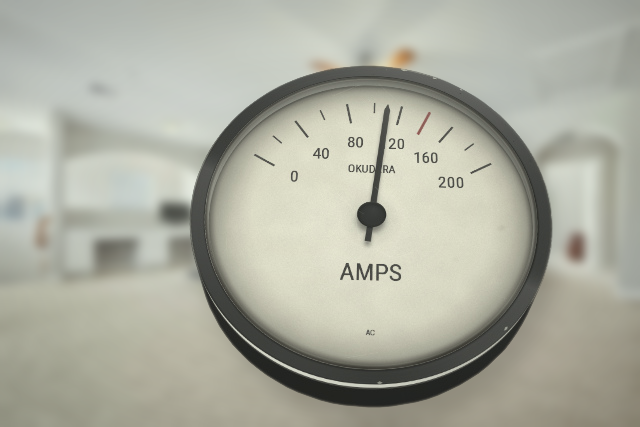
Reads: 110,A
